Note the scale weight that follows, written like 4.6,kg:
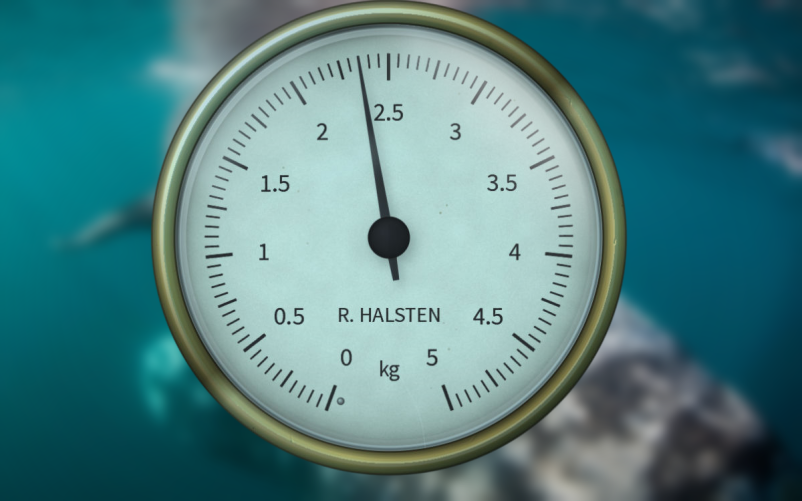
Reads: 2.35,kg
